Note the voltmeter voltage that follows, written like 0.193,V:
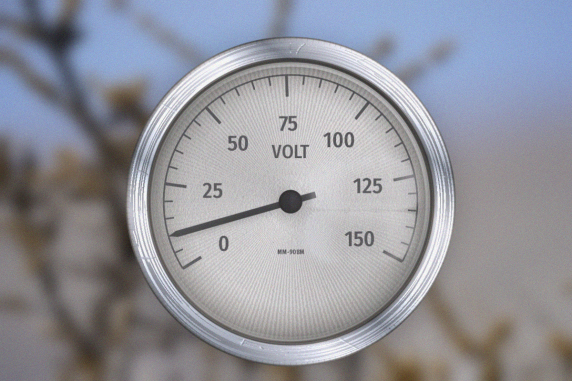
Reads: 10,V
